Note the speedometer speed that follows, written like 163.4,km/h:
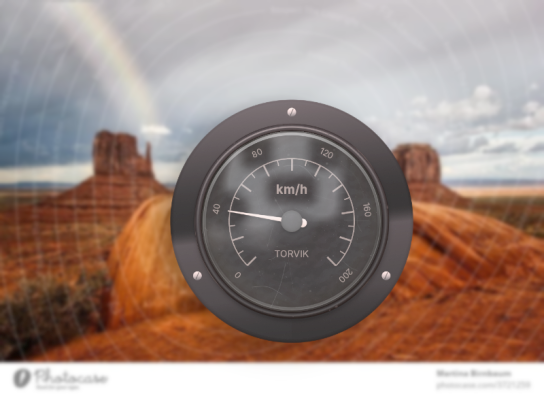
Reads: 40,km/h
